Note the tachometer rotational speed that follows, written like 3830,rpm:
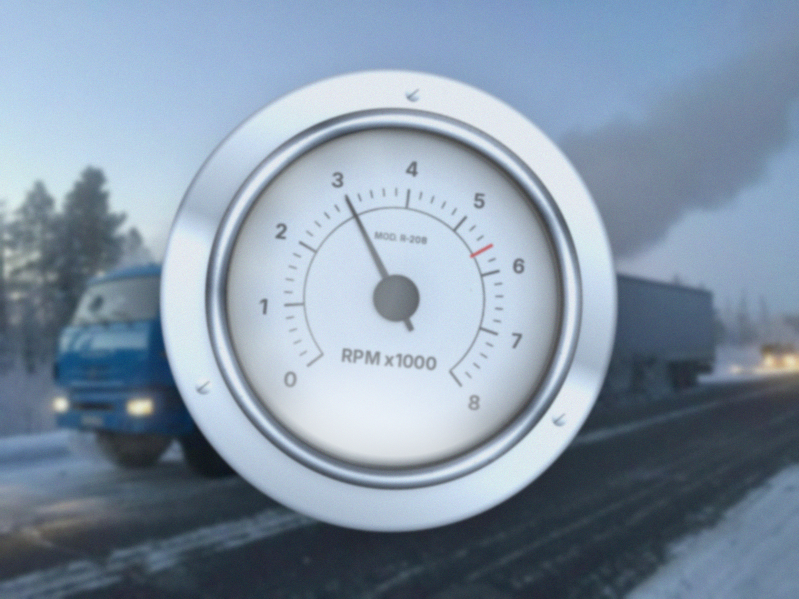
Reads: 3000,rpm
